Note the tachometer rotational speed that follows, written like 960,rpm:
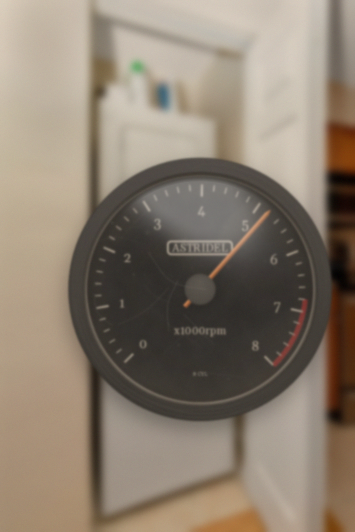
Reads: 5200,rpm
